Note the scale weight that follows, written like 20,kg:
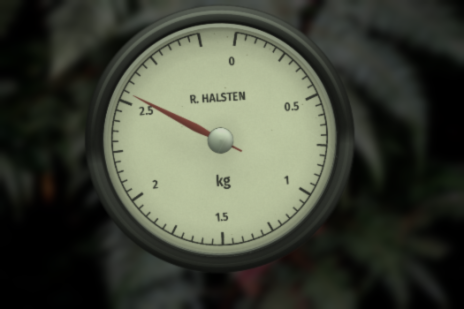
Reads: 2.55,kg
